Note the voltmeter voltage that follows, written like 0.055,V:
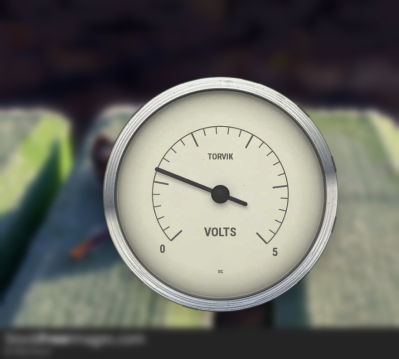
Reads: 1.2,V
